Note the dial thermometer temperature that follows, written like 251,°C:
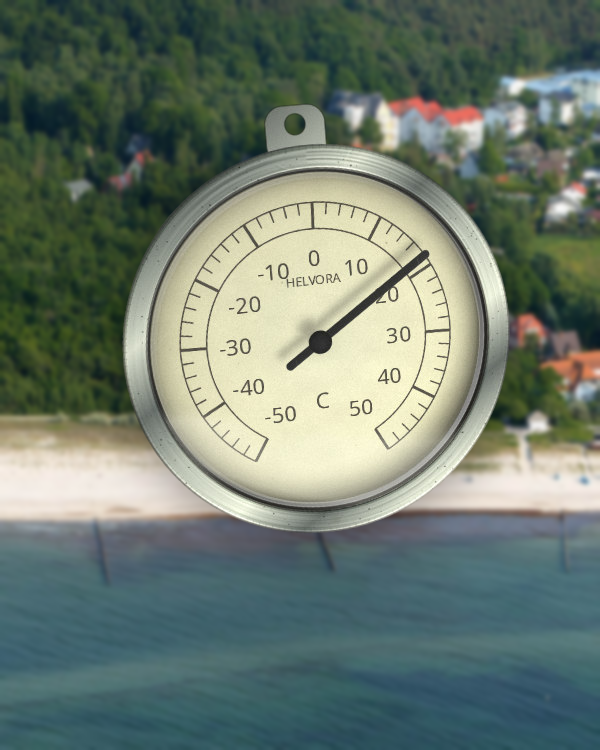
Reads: 18,°C
